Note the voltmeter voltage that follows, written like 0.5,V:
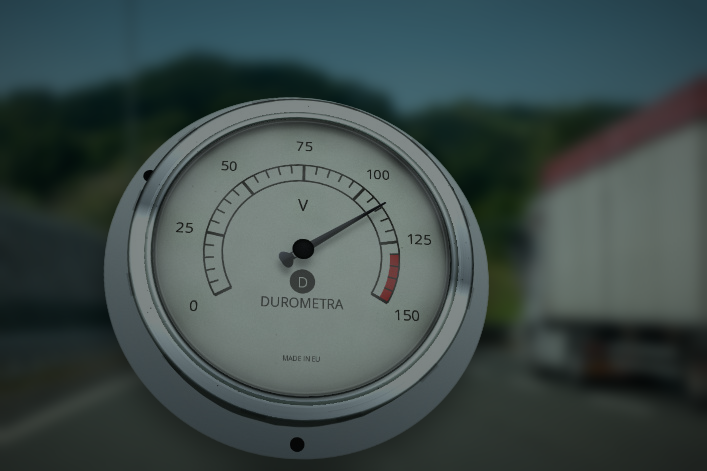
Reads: 110,V
